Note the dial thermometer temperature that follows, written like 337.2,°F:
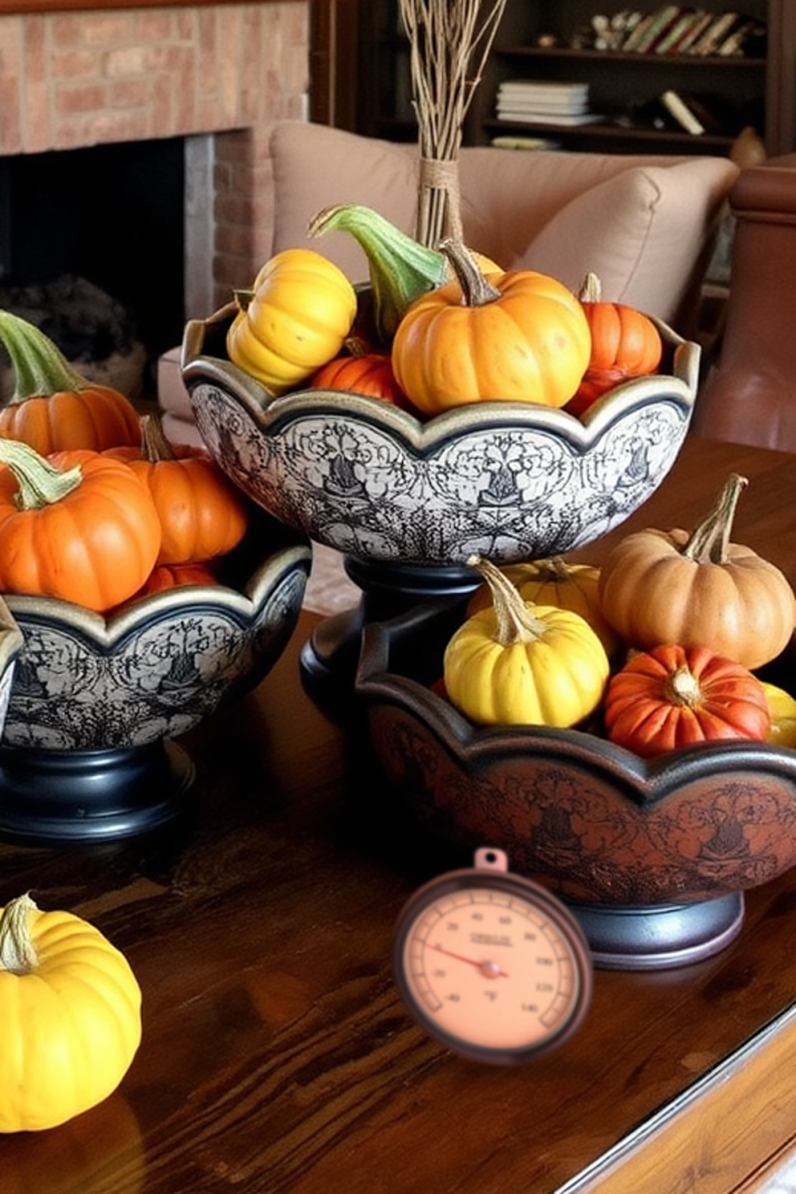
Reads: 0,°F
